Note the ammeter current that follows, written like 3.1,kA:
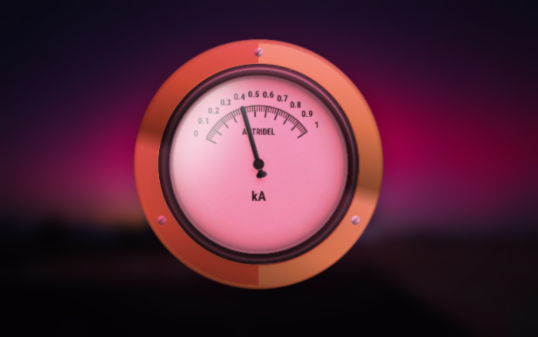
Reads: 0.4,kA
